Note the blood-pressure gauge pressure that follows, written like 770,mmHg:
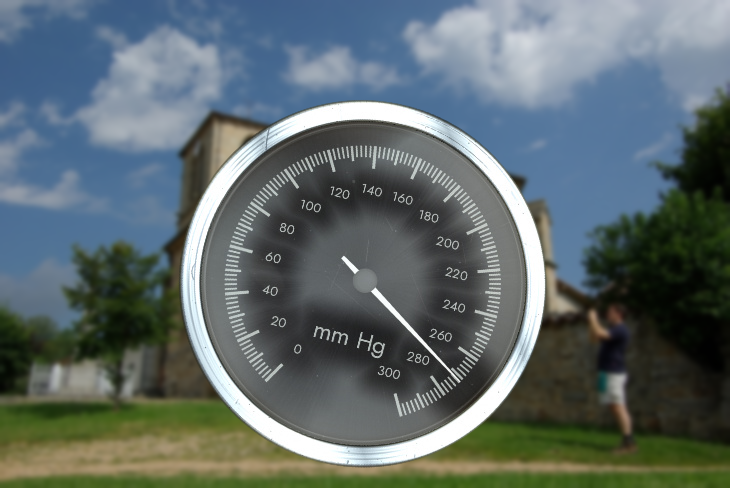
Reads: 272,mmHg
